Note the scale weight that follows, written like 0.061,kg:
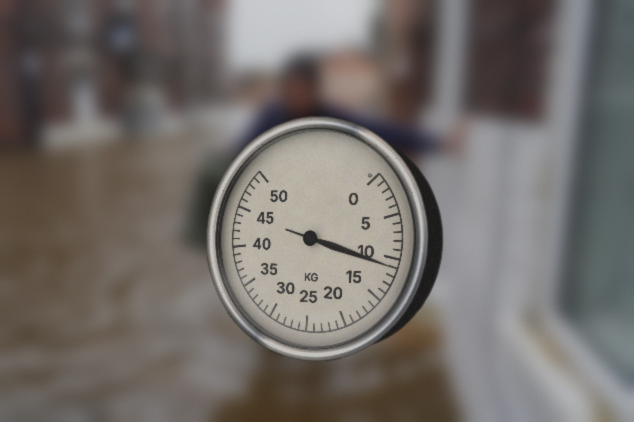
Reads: 11,kg
